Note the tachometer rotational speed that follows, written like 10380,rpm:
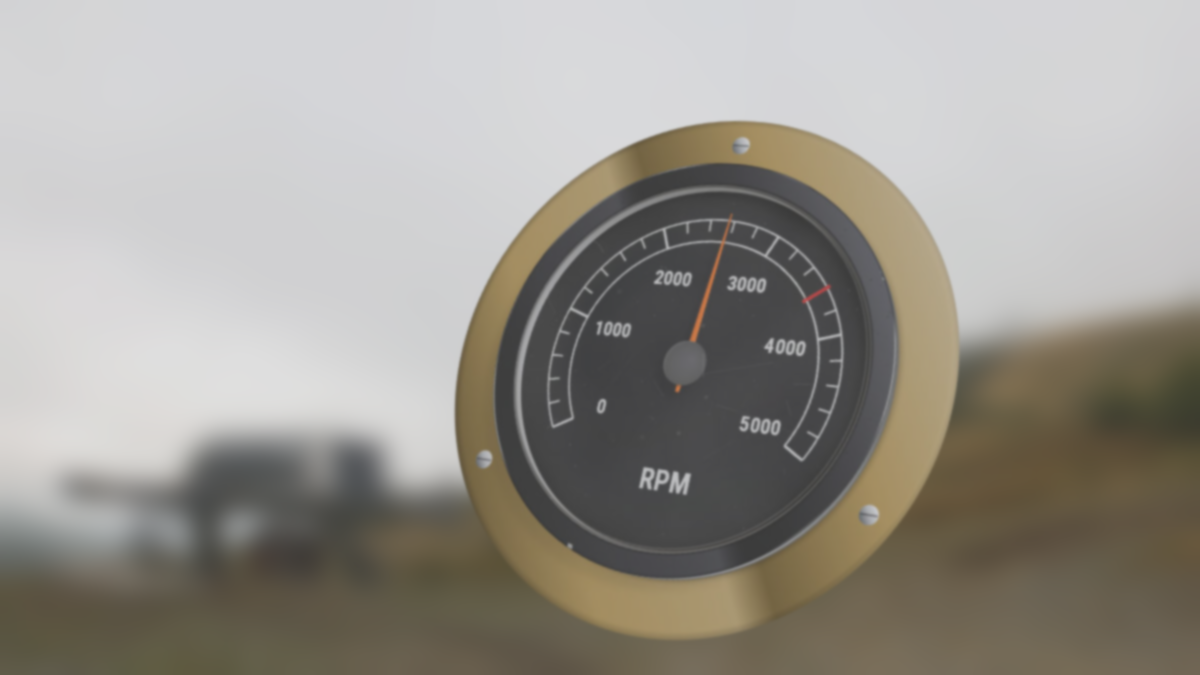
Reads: 2600,rpm
